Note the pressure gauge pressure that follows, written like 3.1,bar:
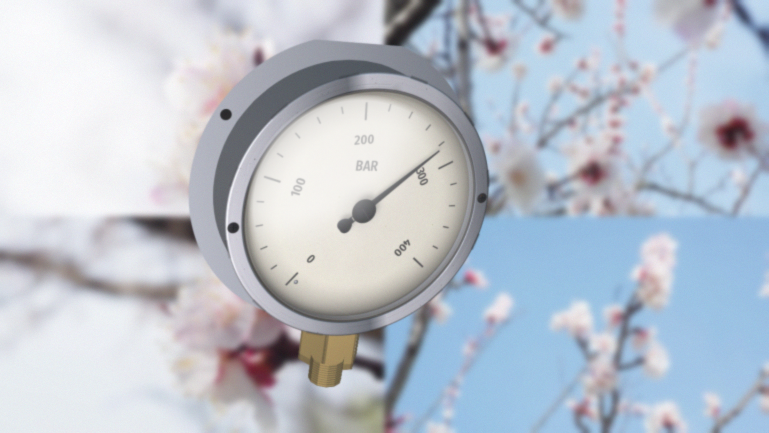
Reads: 280,bar
